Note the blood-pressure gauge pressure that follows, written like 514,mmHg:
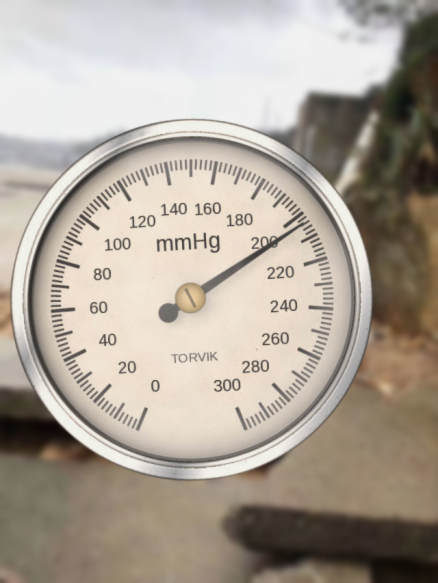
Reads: 204,mmHg
